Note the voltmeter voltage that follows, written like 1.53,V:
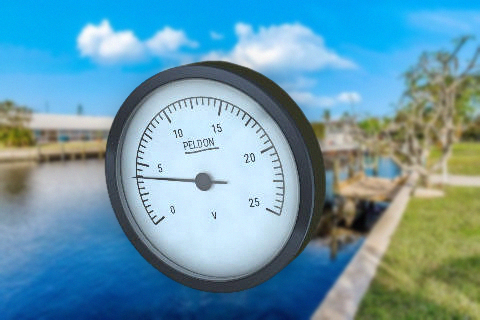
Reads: 4,V
